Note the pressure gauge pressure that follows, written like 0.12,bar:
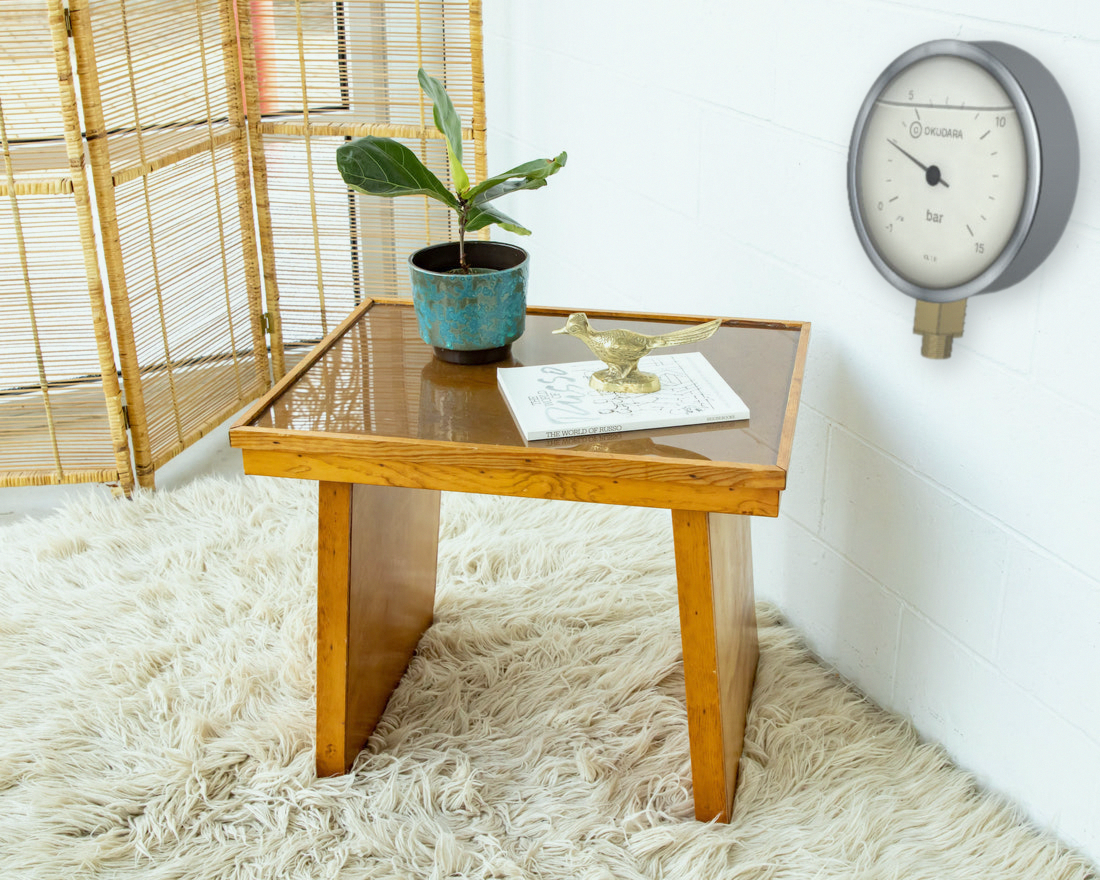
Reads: 3,bar
